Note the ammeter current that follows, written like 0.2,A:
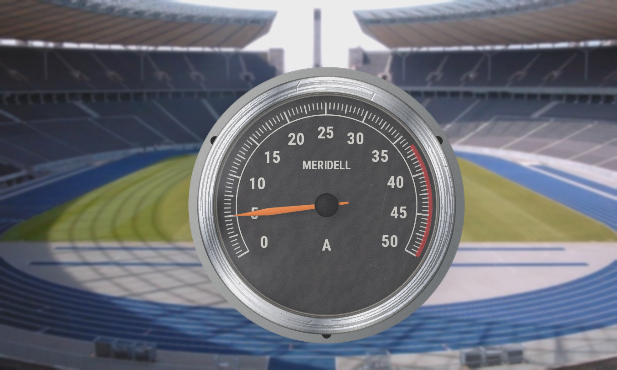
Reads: 5,A
